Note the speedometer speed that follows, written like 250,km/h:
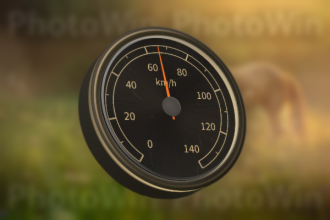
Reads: 65,km/h
